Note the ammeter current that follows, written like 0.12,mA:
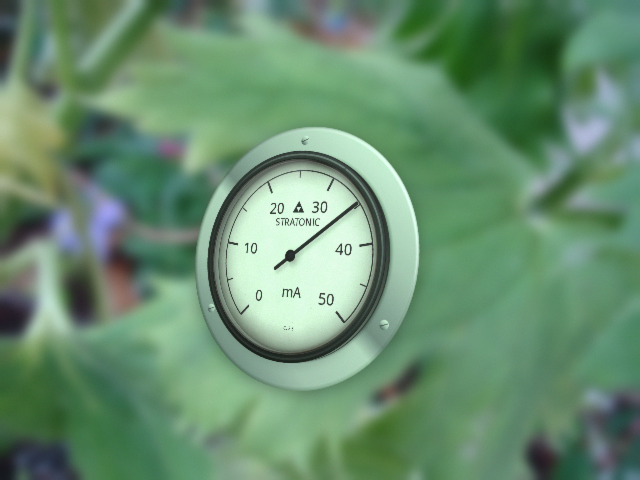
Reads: 35,mA
